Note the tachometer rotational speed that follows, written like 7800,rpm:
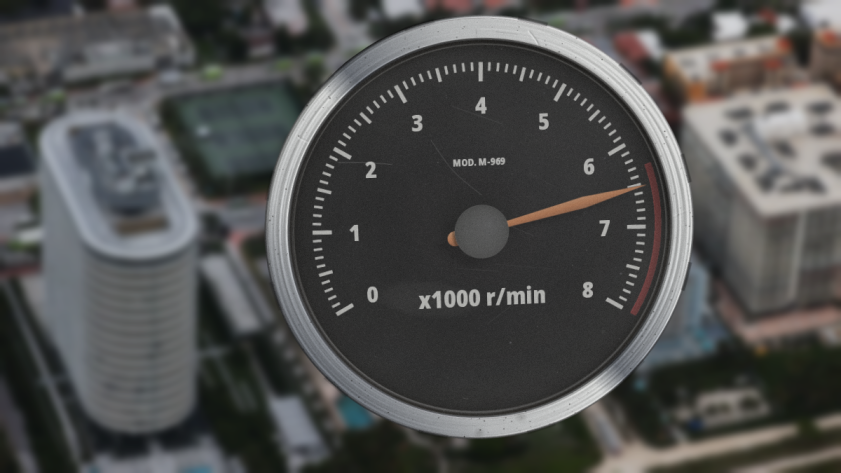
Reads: 6500,rpm
